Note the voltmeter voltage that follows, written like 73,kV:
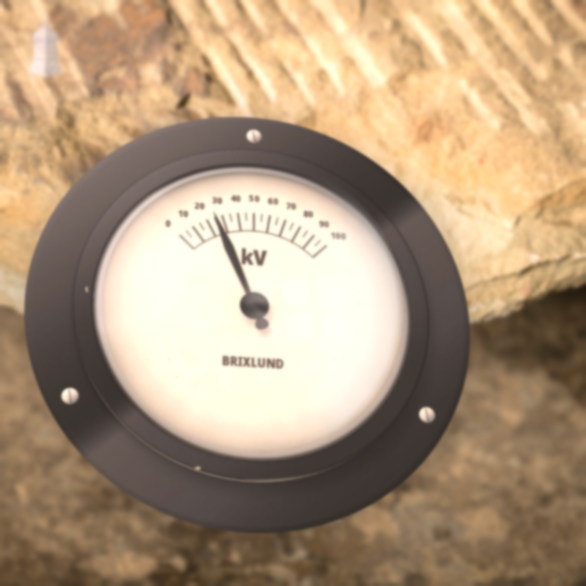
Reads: 25,kV
